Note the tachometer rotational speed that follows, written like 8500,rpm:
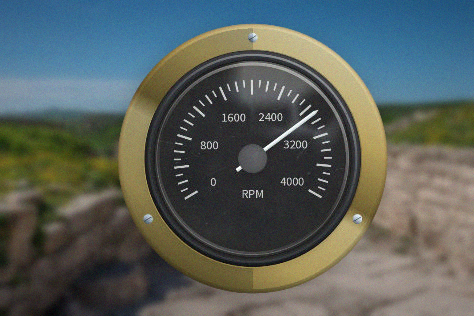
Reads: 2900,rpm
